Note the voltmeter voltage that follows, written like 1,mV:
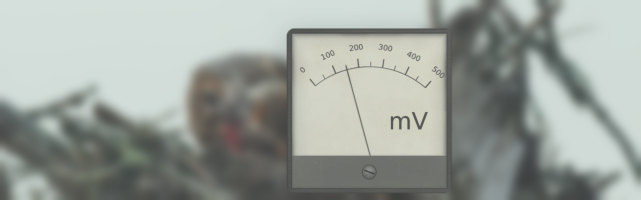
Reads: 150,mV
